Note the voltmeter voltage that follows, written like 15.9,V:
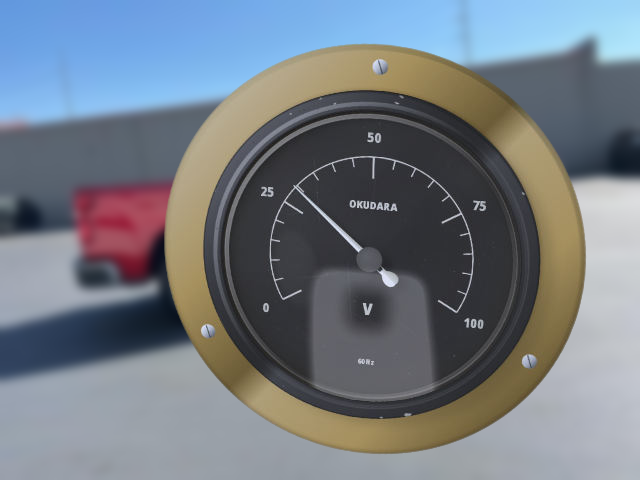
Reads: 30,V
